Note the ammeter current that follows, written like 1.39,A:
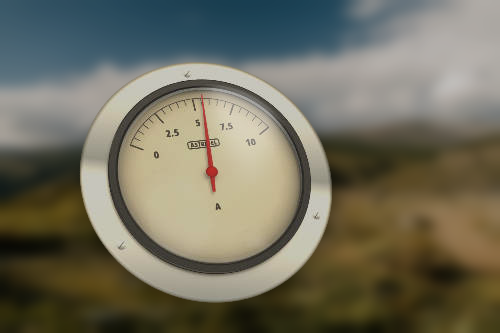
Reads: 5.5,A
